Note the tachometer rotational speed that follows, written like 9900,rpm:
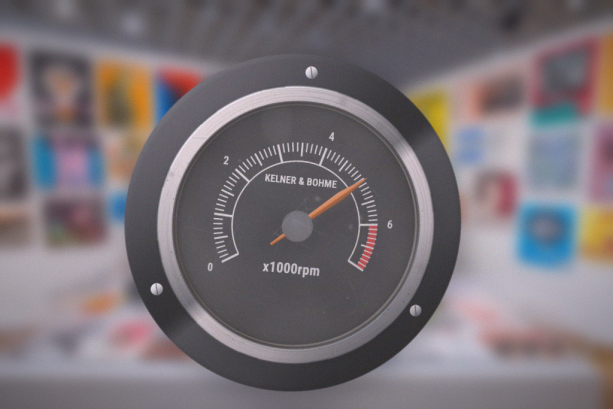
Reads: 5000,rpm
